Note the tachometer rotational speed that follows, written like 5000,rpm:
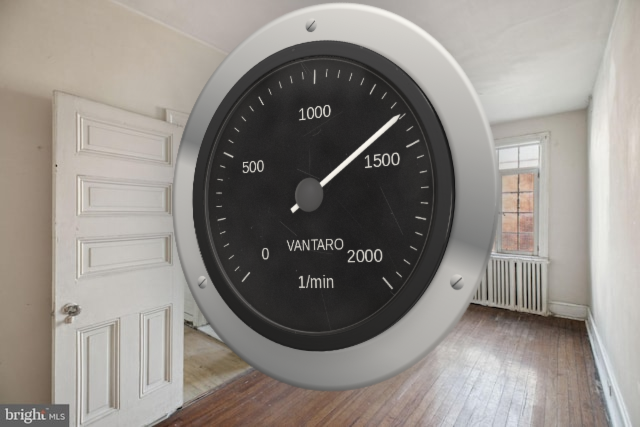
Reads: 1400,rpm
